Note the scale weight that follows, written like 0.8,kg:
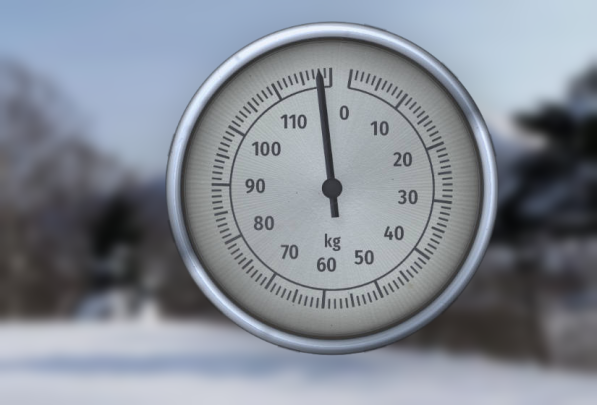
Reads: 118,kg
